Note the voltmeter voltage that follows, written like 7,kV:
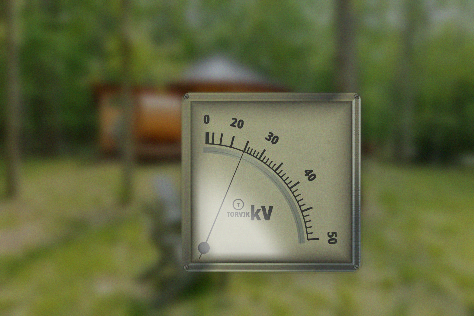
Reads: 25,kV
